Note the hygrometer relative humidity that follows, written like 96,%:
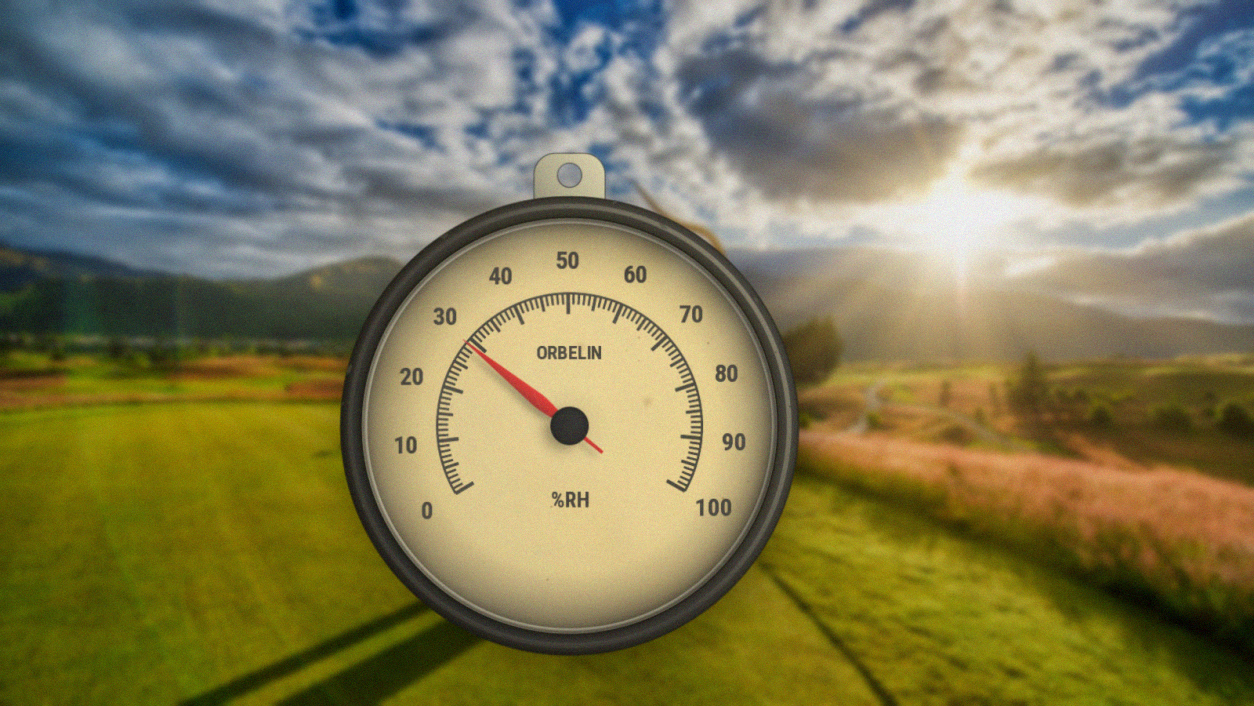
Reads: 29,%
